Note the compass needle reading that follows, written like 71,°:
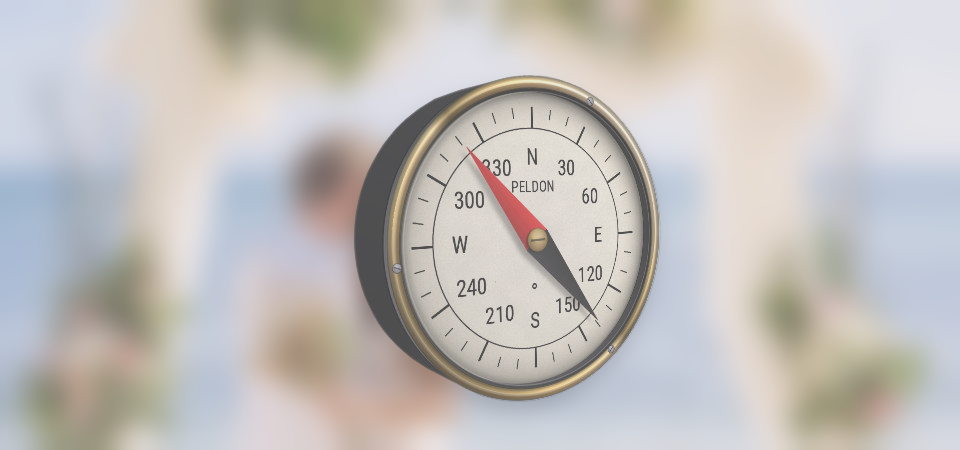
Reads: 320,°
